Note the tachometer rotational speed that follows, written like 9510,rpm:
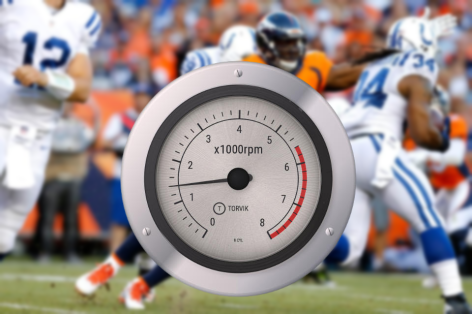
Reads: 1400,rpm
